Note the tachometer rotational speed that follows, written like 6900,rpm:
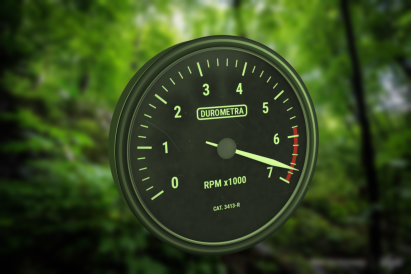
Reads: 6700,rpm
